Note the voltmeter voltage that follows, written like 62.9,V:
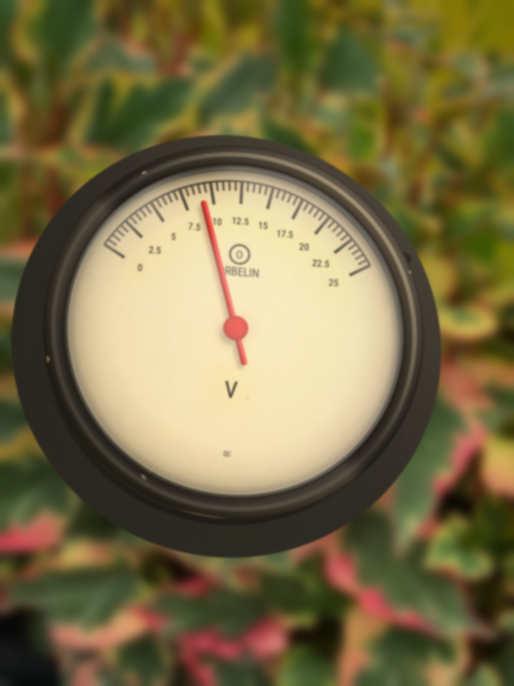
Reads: 9,V
